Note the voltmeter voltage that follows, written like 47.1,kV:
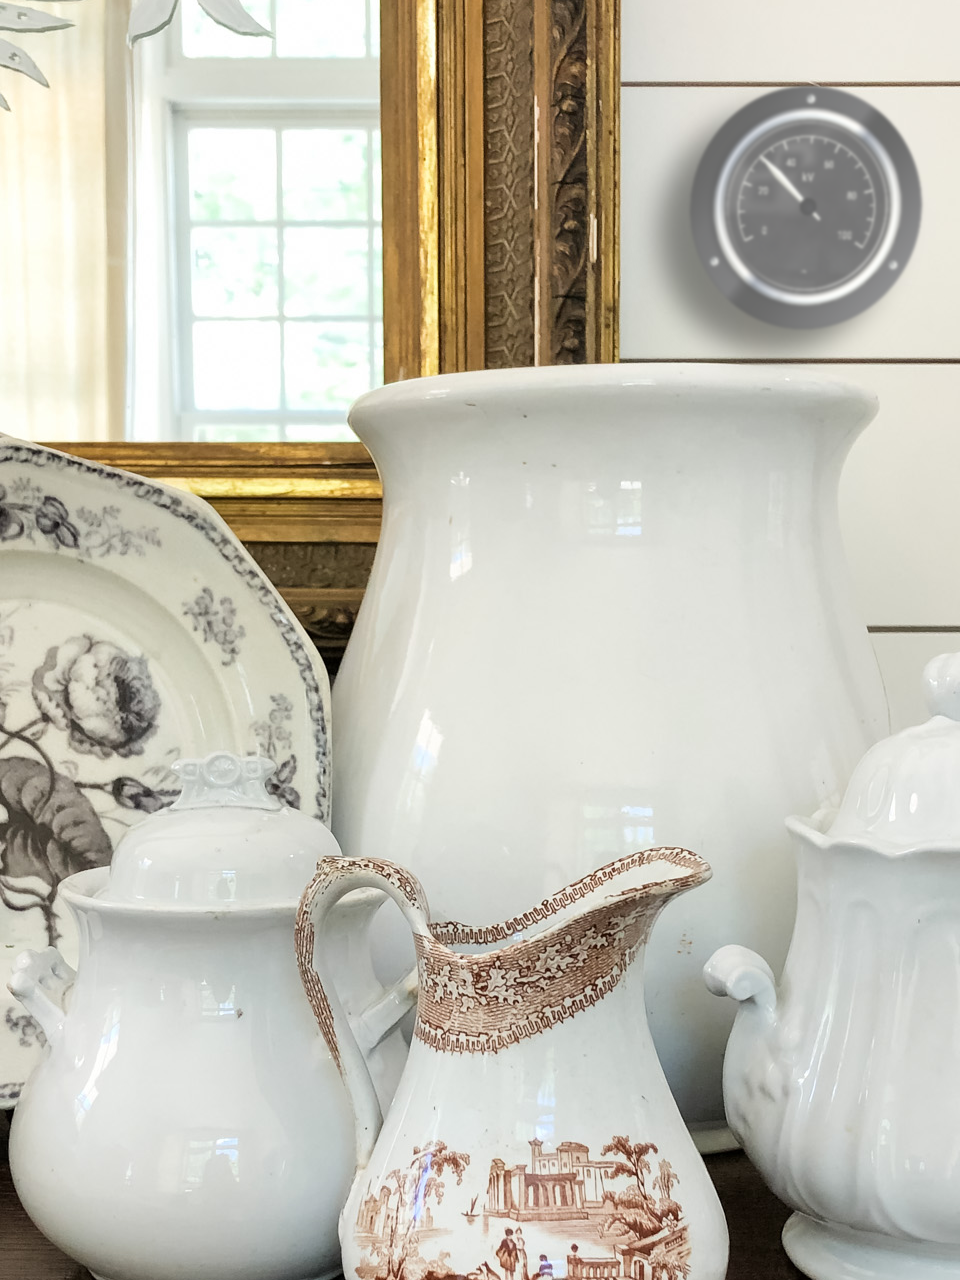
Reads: 30,kV
